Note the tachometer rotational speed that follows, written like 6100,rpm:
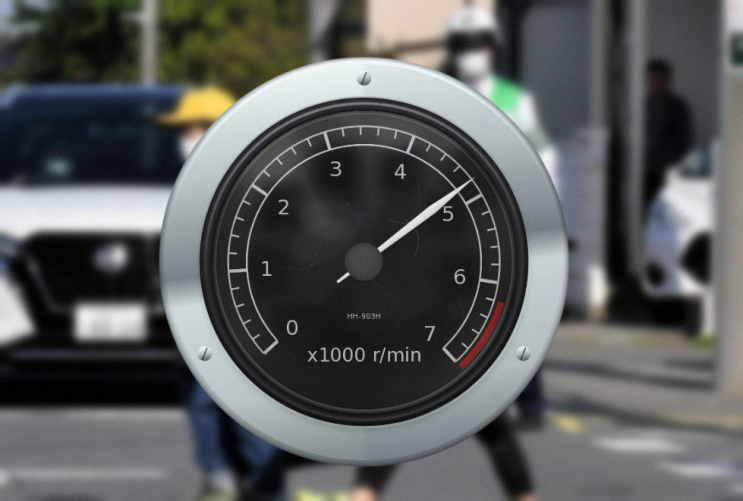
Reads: 4800,rpm
